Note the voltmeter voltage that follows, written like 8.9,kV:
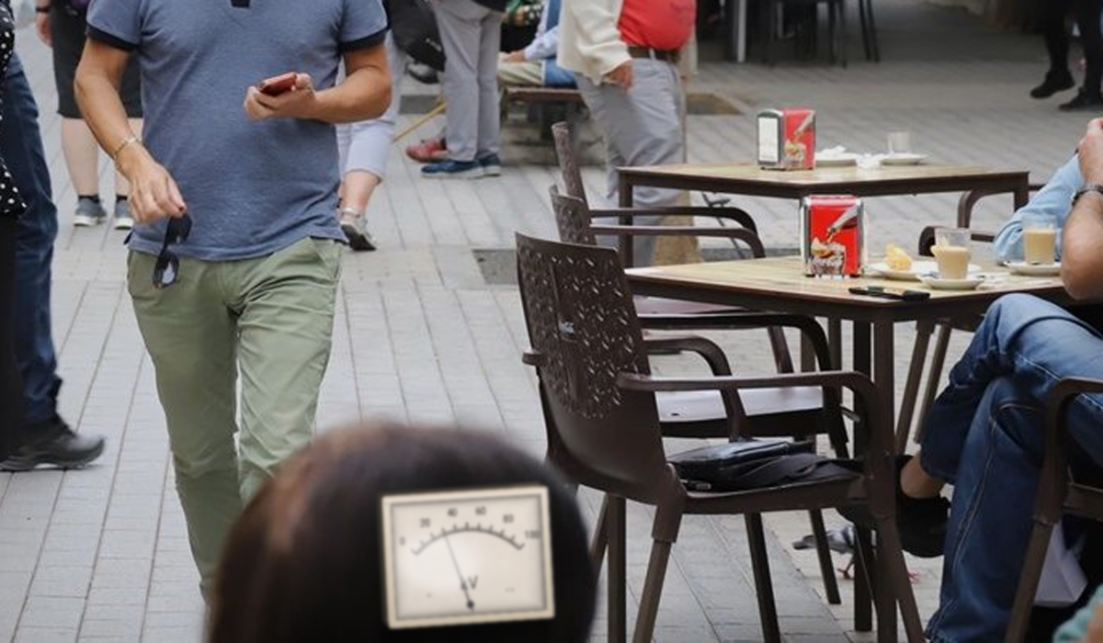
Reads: 30,kV
